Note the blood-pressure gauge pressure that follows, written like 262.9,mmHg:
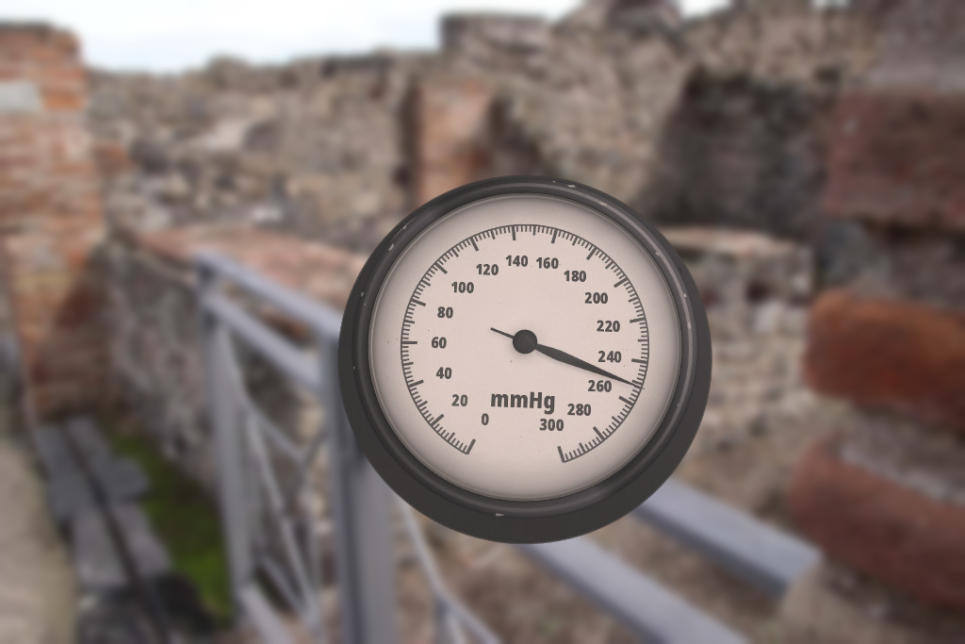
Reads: 252,mmHg
